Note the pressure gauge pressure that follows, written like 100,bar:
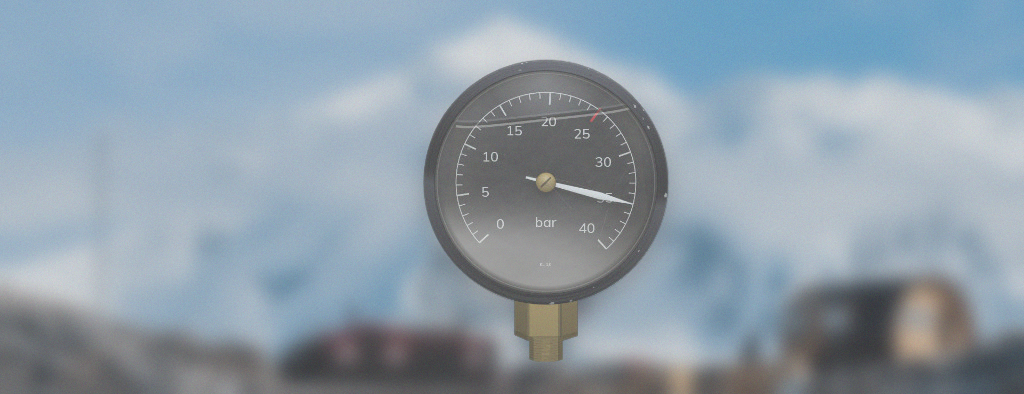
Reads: 35,bar
